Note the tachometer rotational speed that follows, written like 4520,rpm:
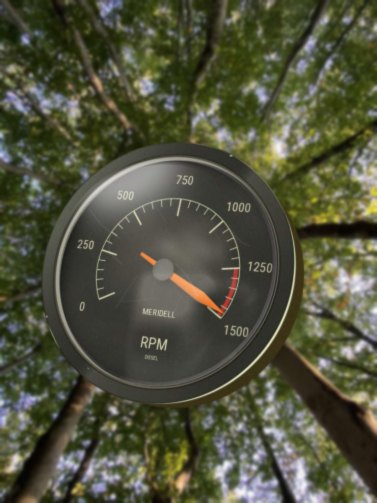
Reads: 1475,rpm
